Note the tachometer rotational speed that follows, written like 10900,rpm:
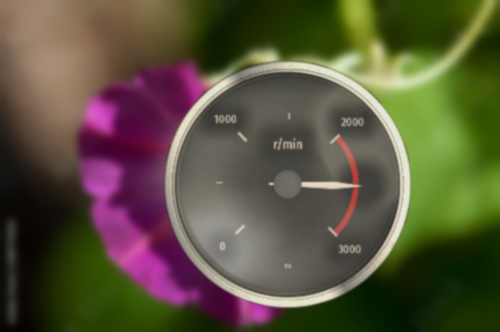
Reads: 2500,rpm
